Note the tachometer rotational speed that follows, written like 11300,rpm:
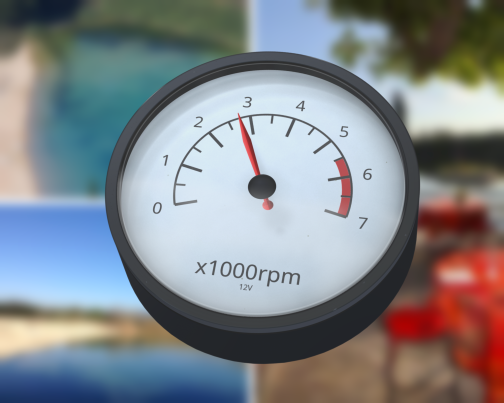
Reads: 2750,rpm
